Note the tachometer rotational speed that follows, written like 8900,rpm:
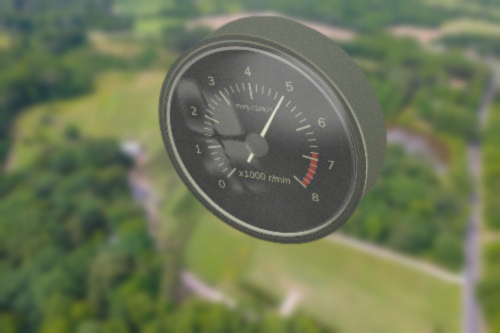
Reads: 5000,rpm
